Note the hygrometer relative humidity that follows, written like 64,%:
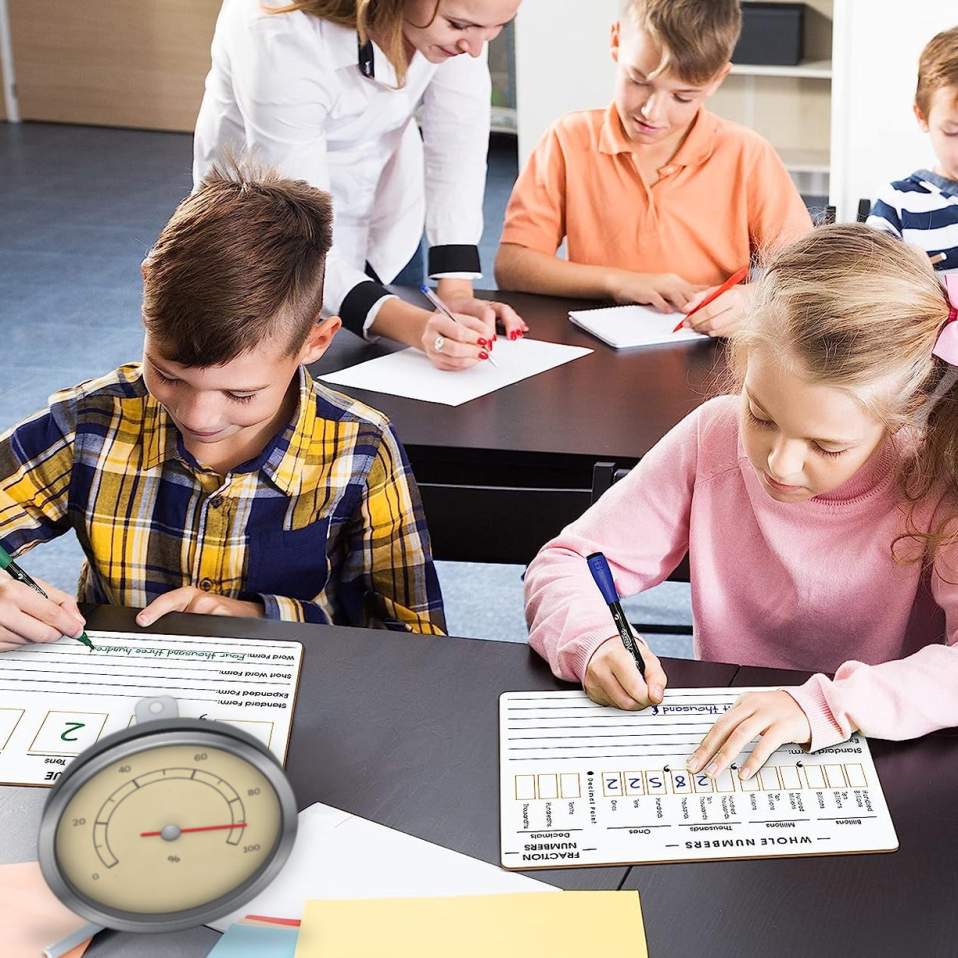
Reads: 90,%
